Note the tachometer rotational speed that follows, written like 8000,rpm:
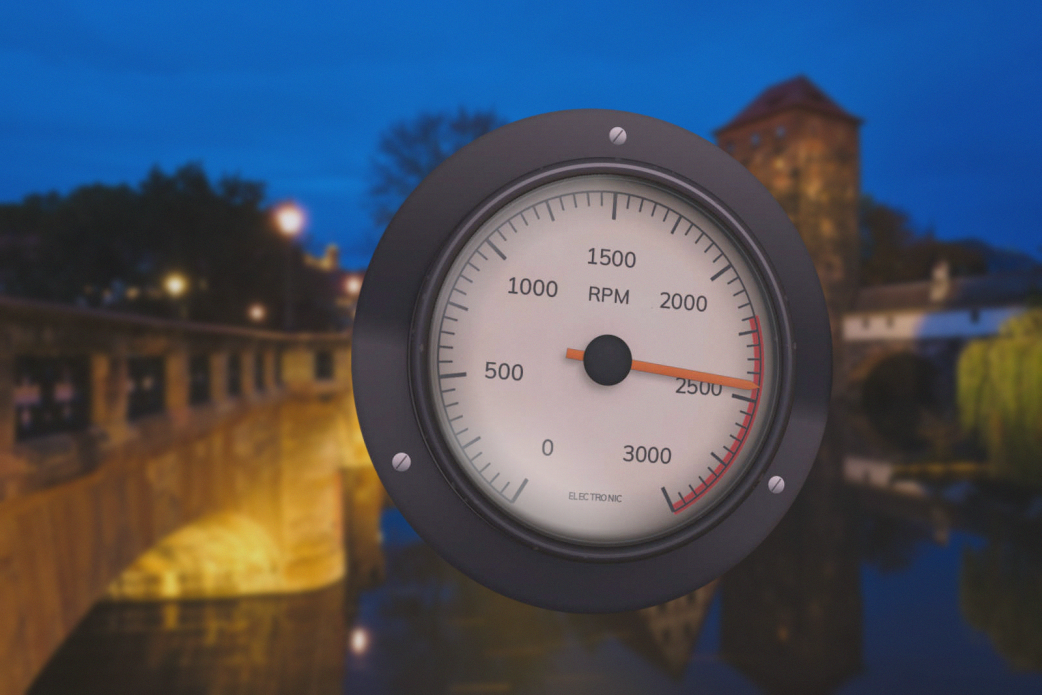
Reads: 2450,rpm
